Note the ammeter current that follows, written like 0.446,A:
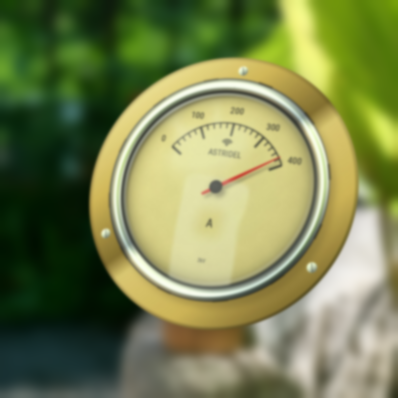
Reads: 380,A
